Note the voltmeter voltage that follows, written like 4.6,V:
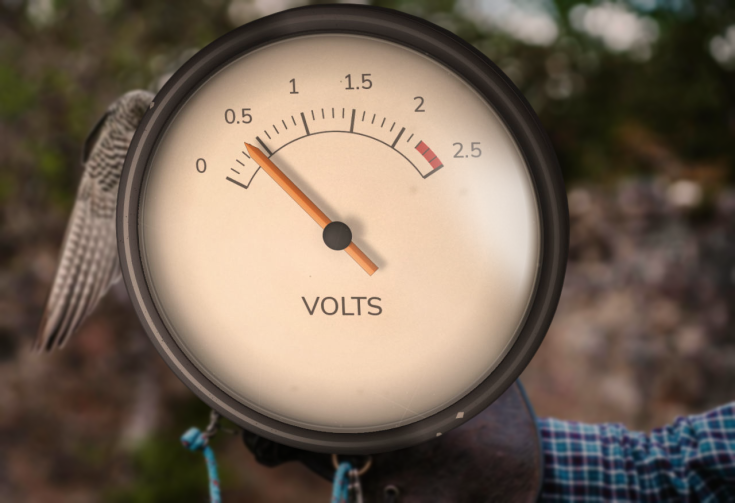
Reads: 0.4,V
